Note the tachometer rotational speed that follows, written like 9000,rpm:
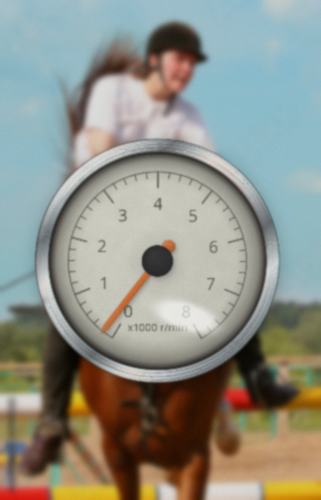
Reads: 200,rpm
